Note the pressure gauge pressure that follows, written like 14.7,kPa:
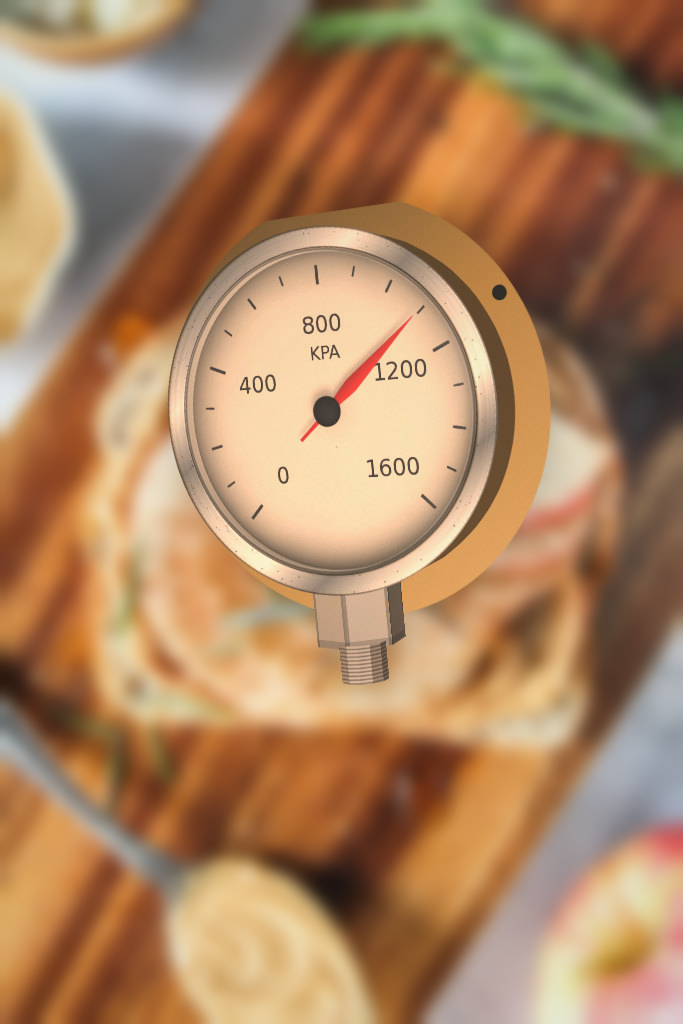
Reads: 1100,kPa
